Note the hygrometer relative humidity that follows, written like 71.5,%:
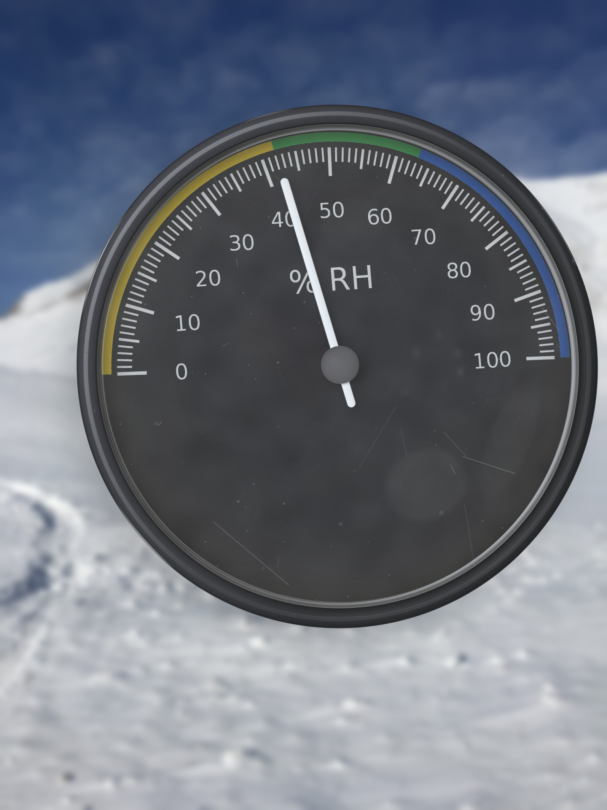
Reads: 42,%
